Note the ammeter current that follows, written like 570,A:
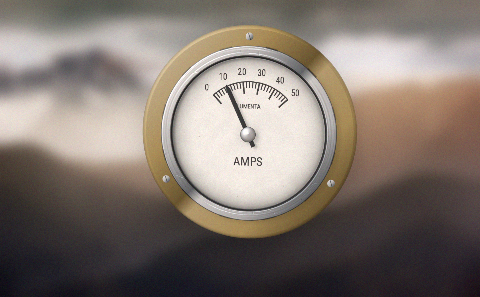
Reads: 10,A
